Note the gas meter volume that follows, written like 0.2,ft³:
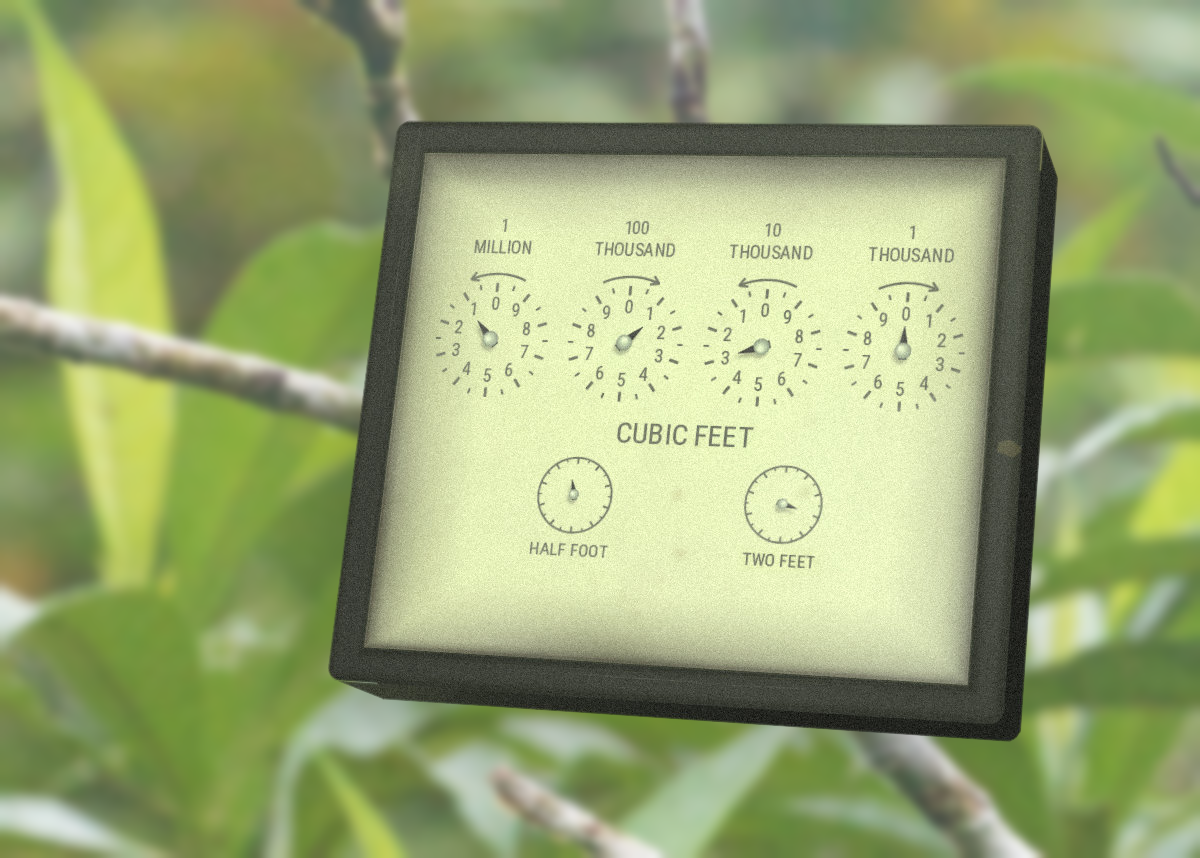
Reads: 113000,ft³
